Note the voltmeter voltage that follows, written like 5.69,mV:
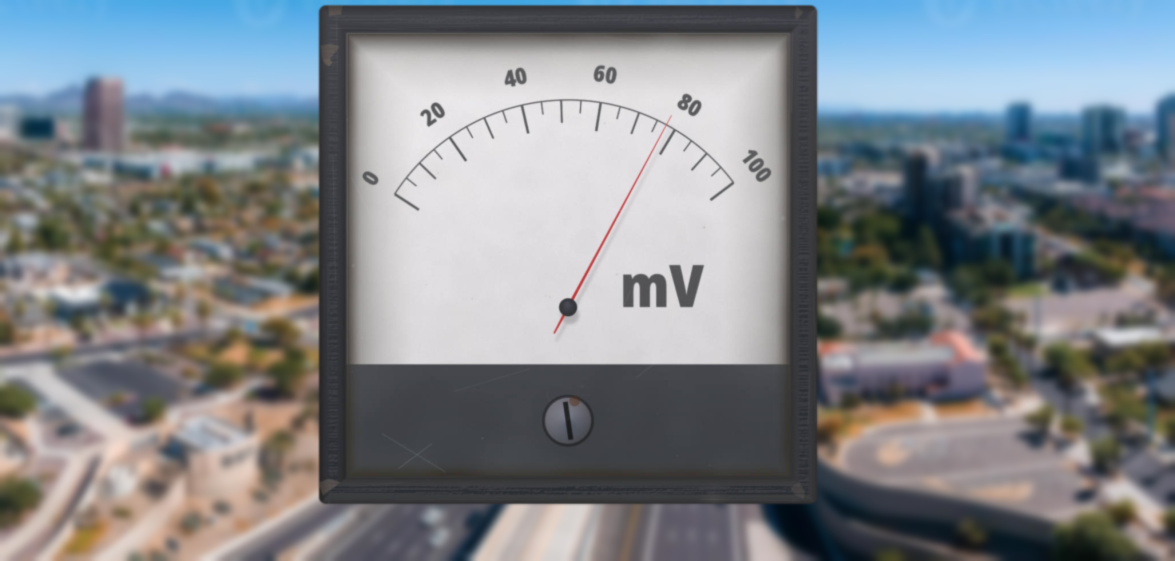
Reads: 77.5,mV
